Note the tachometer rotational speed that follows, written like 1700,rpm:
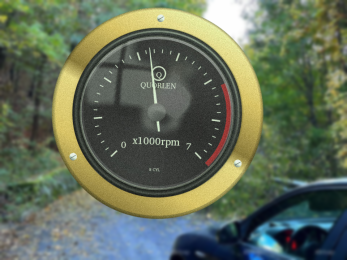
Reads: 3300,rpm
